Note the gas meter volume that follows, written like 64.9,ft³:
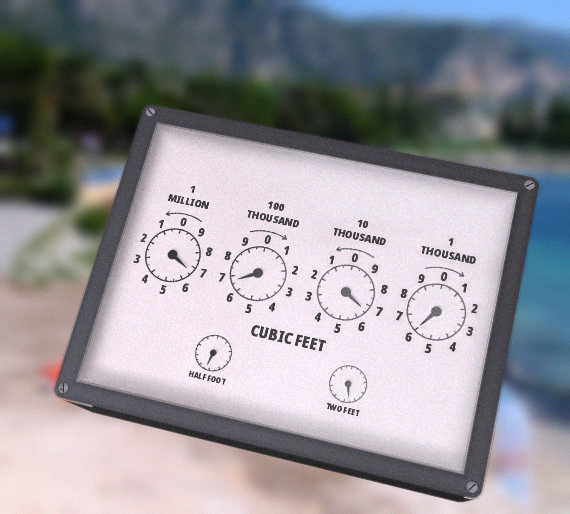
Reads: 666600,ft³
